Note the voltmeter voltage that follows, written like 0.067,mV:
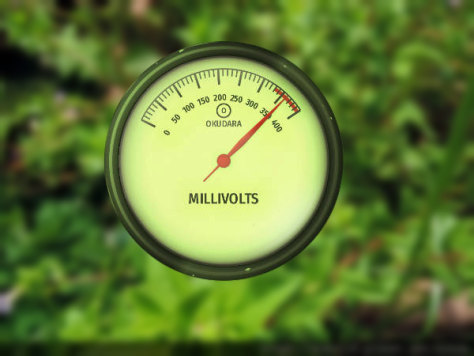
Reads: 360,mV
